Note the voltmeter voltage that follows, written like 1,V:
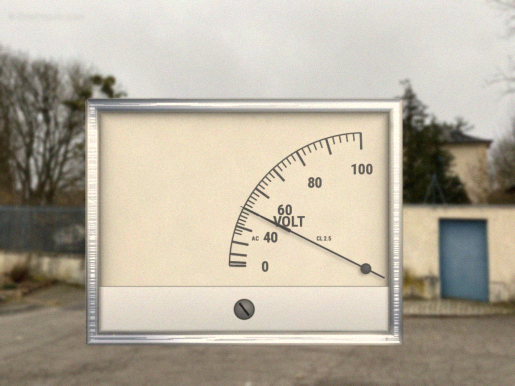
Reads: 50,V
